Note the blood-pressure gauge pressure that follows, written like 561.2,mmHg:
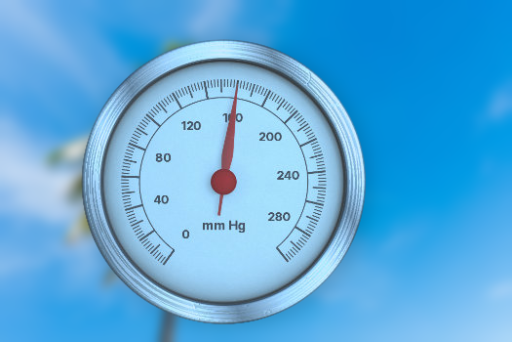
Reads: 160,mmHg
